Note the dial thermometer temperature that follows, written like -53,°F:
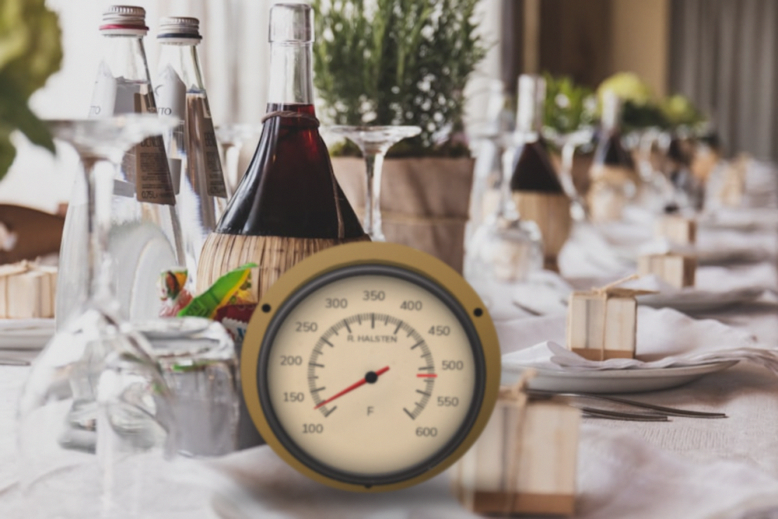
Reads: 125,°F
